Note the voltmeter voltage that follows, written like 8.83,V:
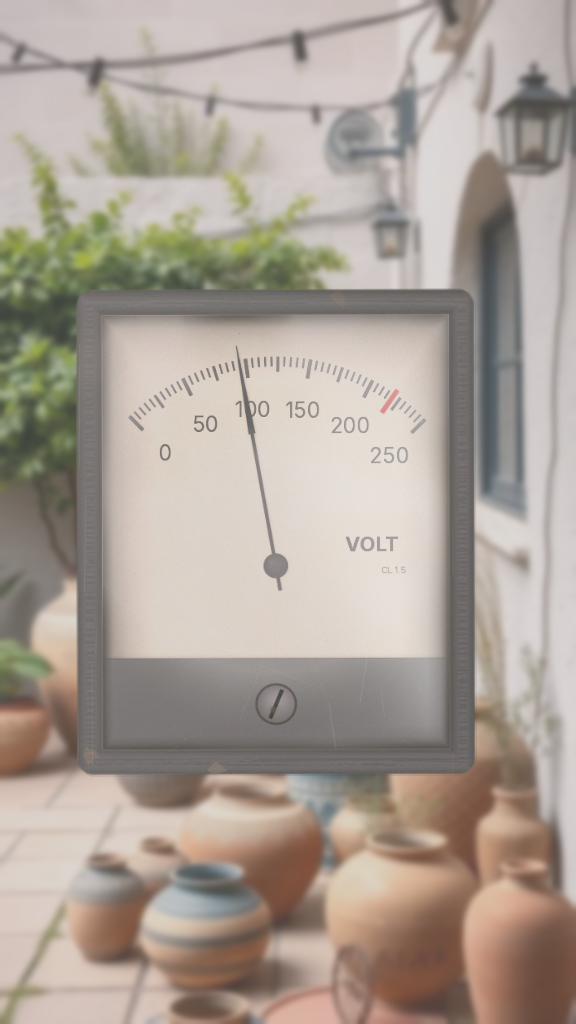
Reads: 95,V
